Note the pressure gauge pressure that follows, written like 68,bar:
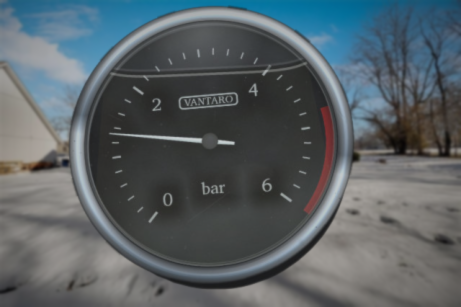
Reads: 1.3,bar
